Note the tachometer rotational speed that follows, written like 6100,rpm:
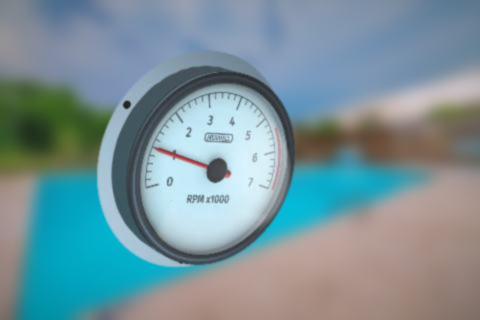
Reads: 1000,rpm
